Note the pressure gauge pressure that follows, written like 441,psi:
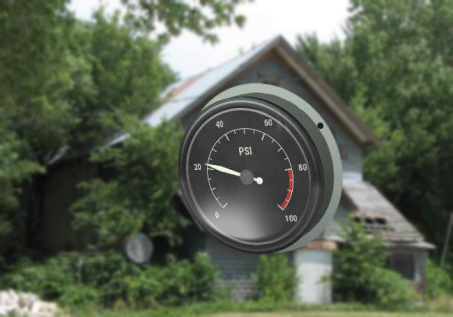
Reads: 22.5,psi
